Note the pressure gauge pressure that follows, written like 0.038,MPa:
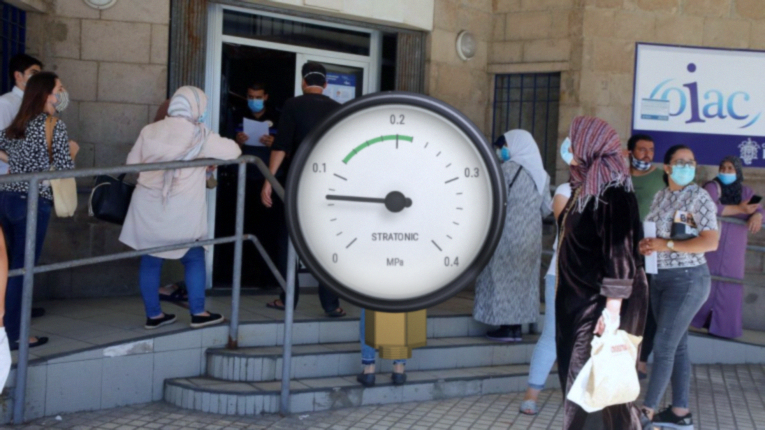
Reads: 0.07,MPa
